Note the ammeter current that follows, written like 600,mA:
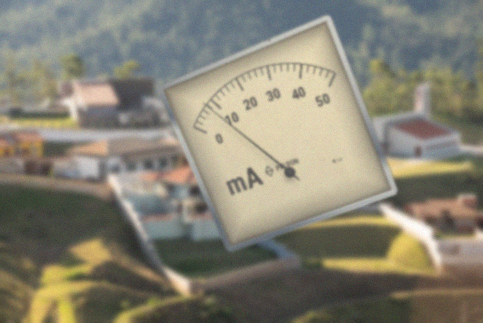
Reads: 8,mA
